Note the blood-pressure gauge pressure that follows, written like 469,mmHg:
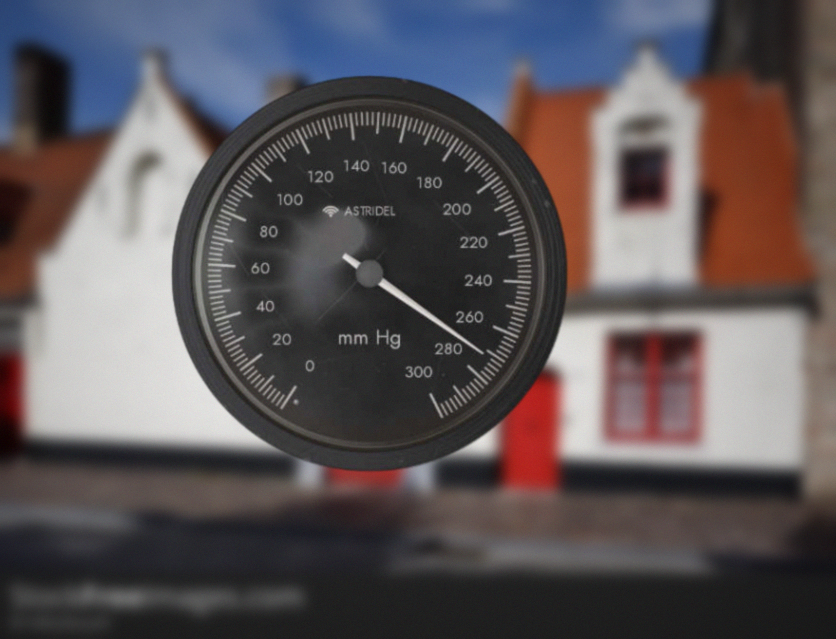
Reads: 272,mmHg
